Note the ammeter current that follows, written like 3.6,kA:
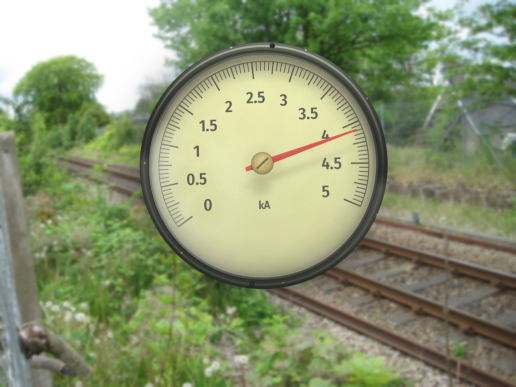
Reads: 4.1,kA
